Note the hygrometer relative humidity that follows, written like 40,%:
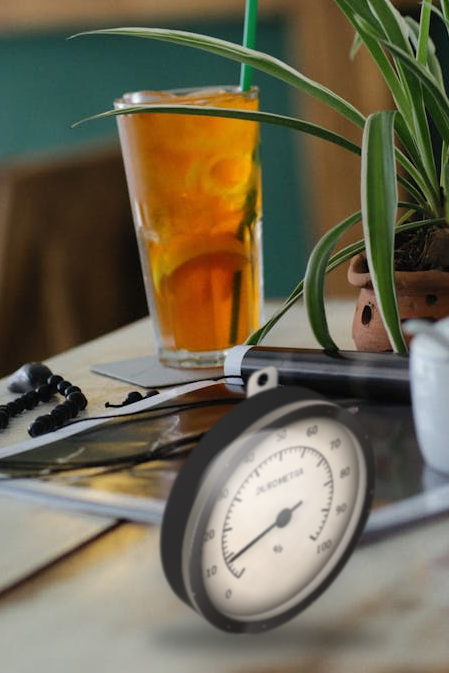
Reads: 10,%
